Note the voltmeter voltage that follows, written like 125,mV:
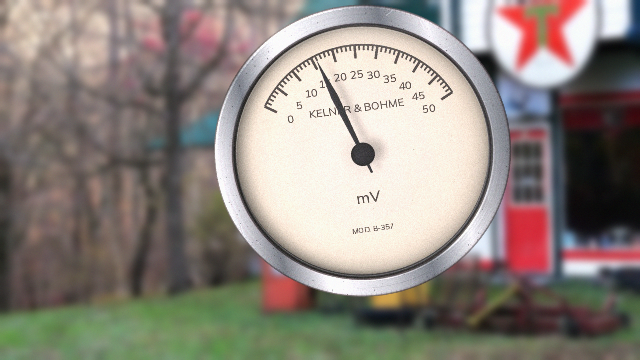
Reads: 16,mV
